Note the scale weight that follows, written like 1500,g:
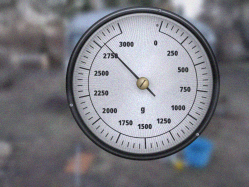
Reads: 2800,g
